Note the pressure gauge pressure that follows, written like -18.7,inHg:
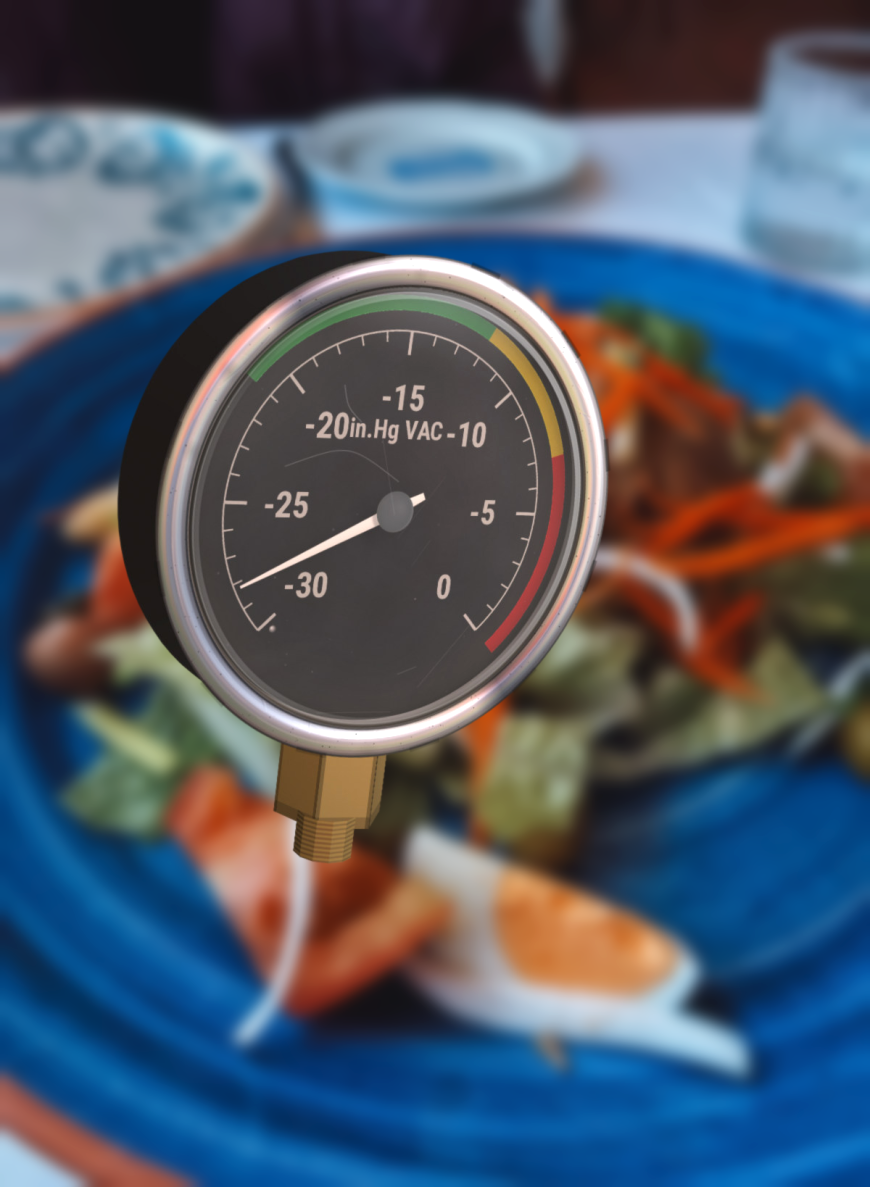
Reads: -28,inHg
